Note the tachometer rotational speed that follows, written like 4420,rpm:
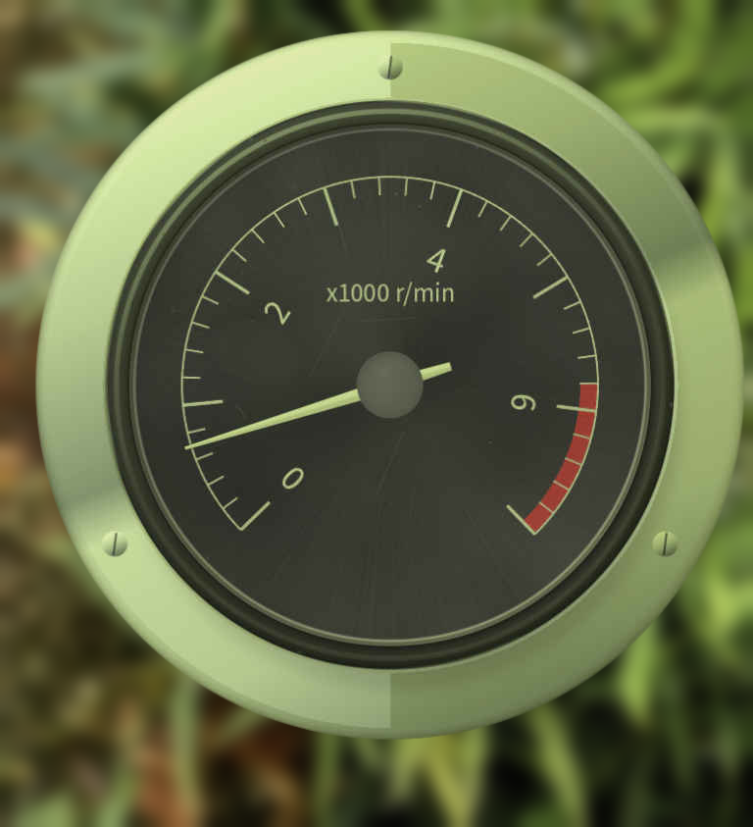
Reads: 700,rpm
